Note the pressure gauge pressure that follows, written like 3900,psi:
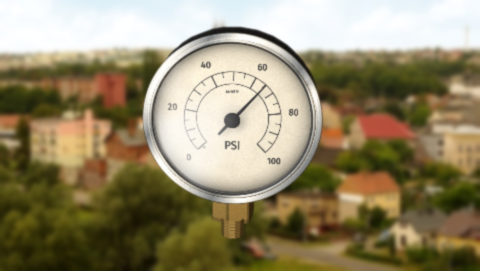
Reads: 65,psi
